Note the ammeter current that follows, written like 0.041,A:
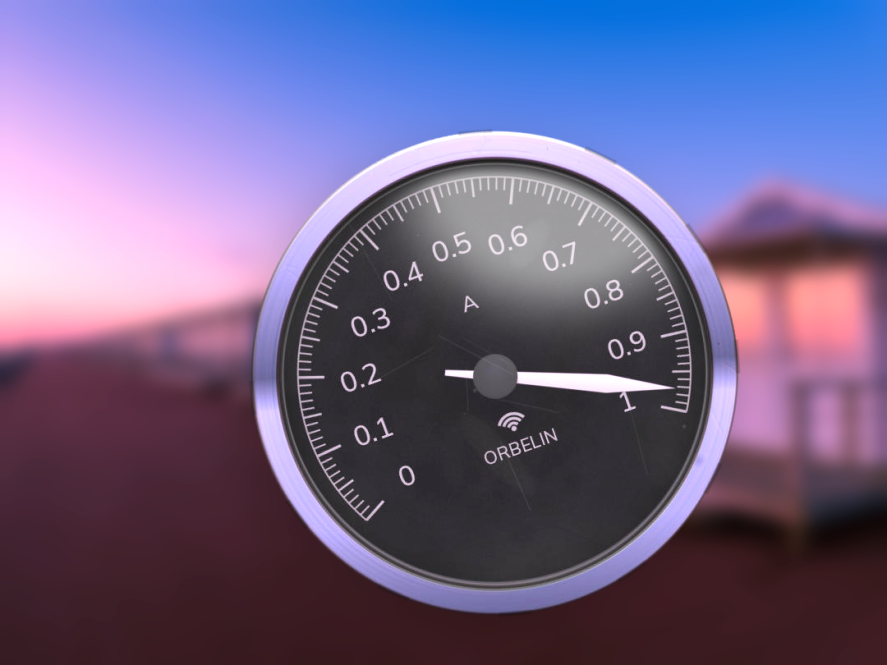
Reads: 0.97,A
